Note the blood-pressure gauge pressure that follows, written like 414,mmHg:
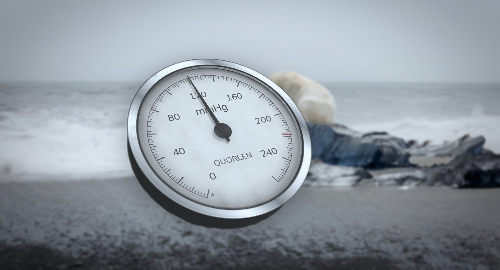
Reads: 120,mmHg
